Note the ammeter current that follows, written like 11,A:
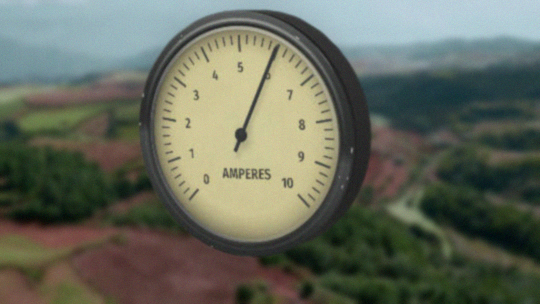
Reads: 6,A
